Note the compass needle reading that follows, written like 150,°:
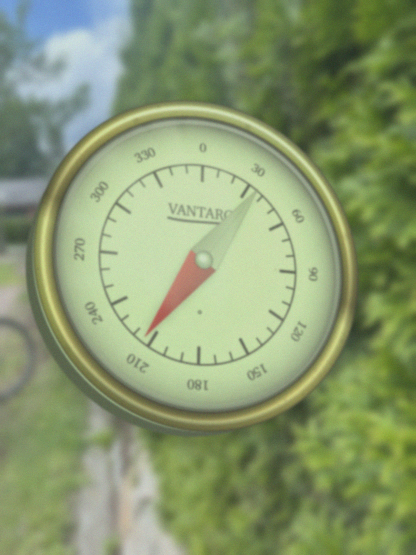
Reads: 215,°
